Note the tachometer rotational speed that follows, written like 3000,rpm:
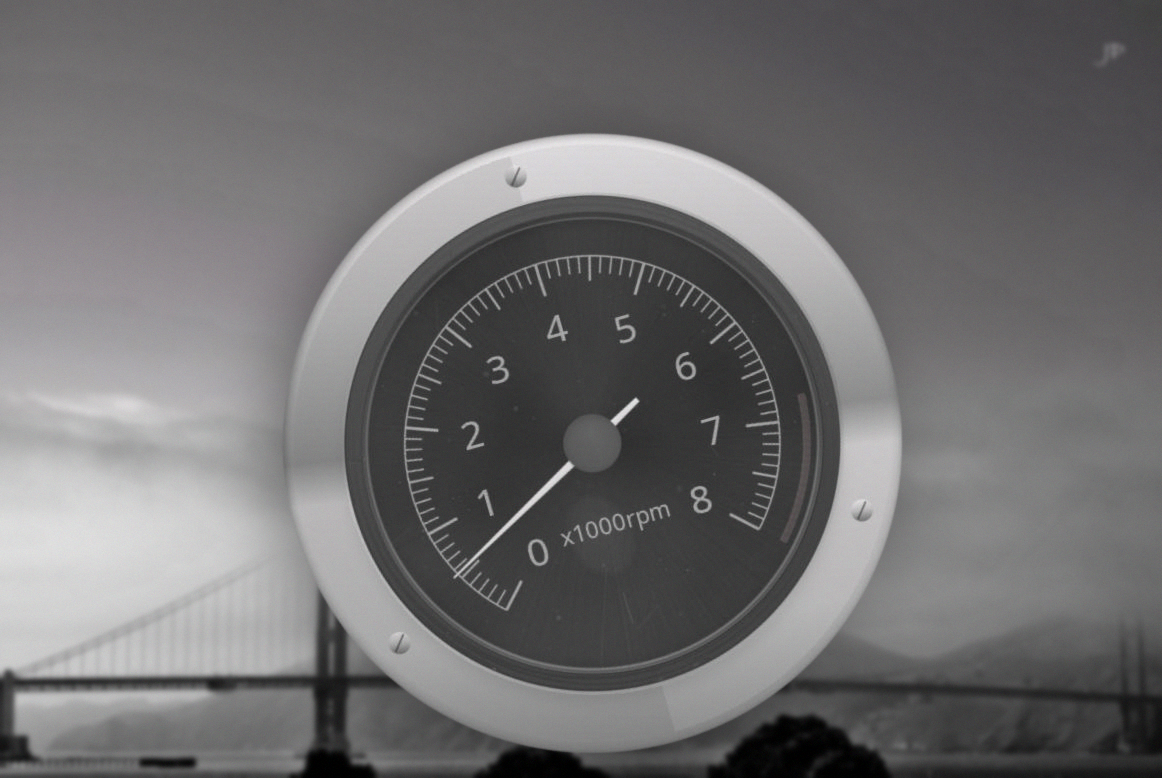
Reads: 550,rpm
